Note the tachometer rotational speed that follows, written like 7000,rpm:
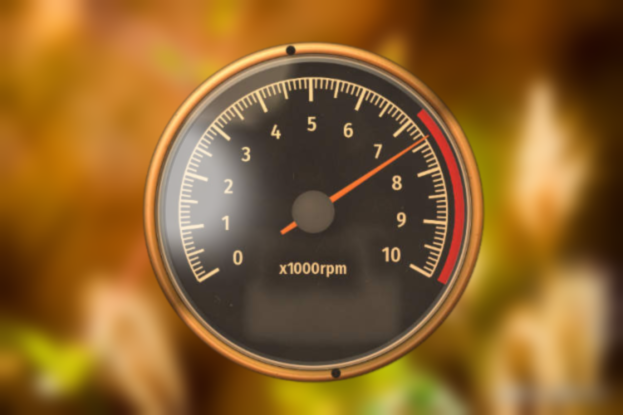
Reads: 7400,rpm
